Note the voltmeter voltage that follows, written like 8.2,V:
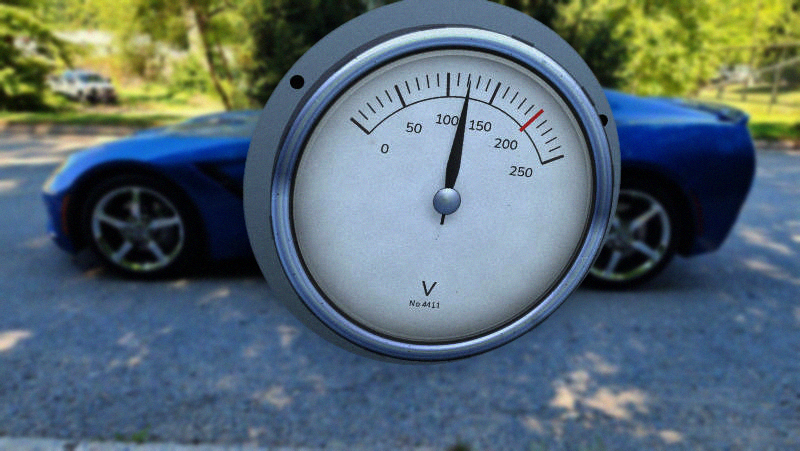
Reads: 120,V
